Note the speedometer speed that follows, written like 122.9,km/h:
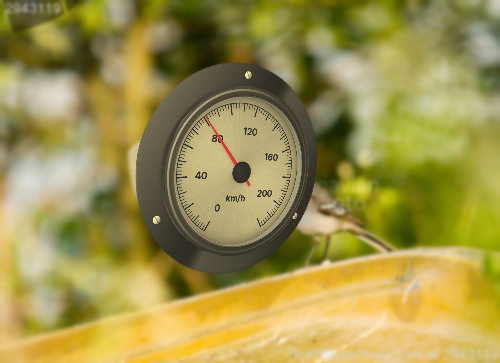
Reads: 80,km/h
